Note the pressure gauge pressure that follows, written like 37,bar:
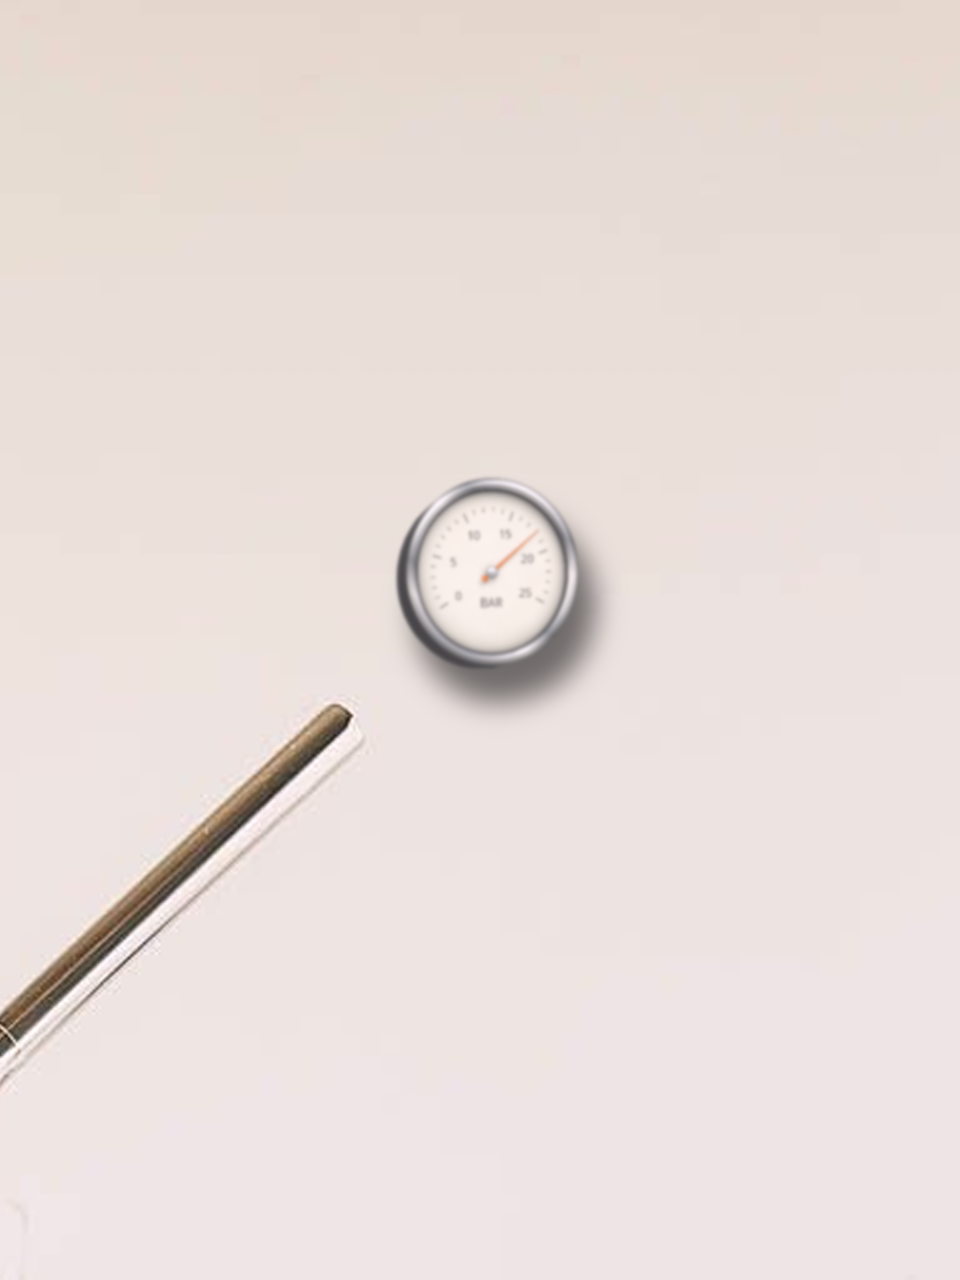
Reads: 18,bar
